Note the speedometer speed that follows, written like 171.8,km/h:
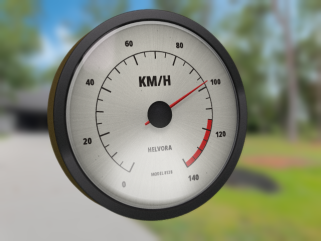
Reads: 97.5,km/h
